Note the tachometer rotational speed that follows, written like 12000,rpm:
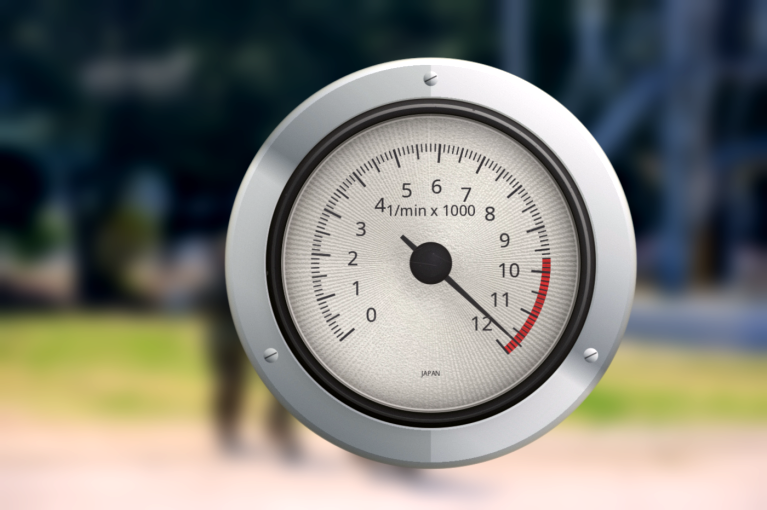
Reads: 11700,rpm
